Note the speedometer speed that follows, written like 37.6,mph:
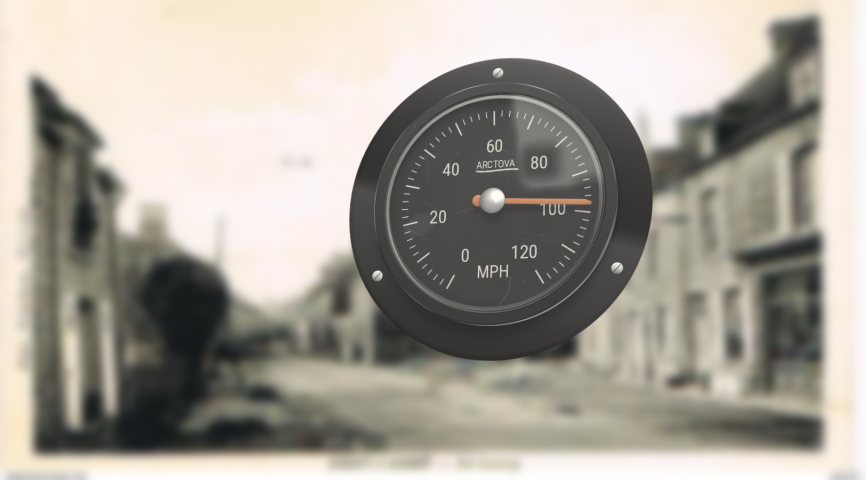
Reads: 98,mph
